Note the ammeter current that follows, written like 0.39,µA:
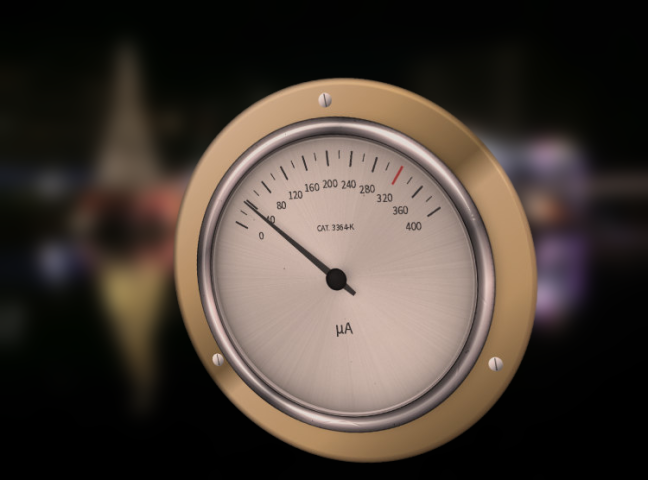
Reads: 40,µA
